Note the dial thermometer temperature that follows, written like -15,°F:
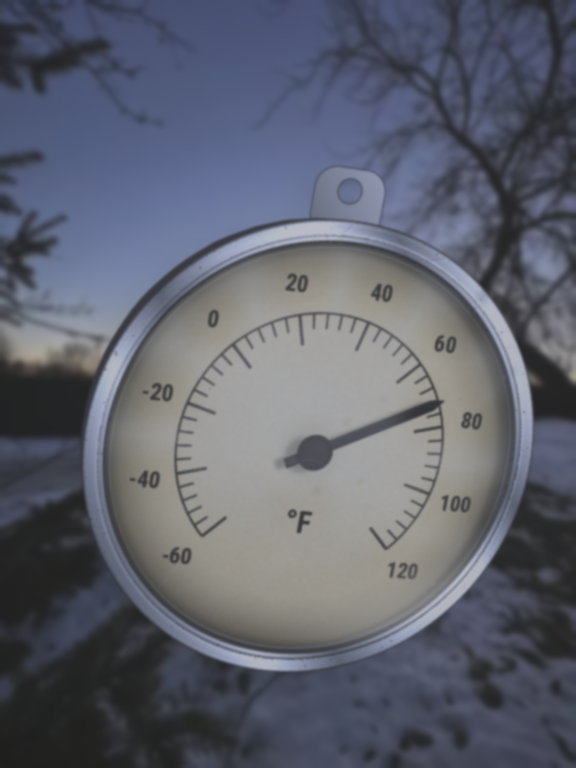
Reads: 72,°F
